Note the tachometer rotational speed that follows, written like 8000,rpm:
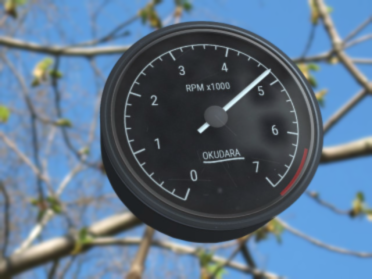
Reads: 4800,rpm
